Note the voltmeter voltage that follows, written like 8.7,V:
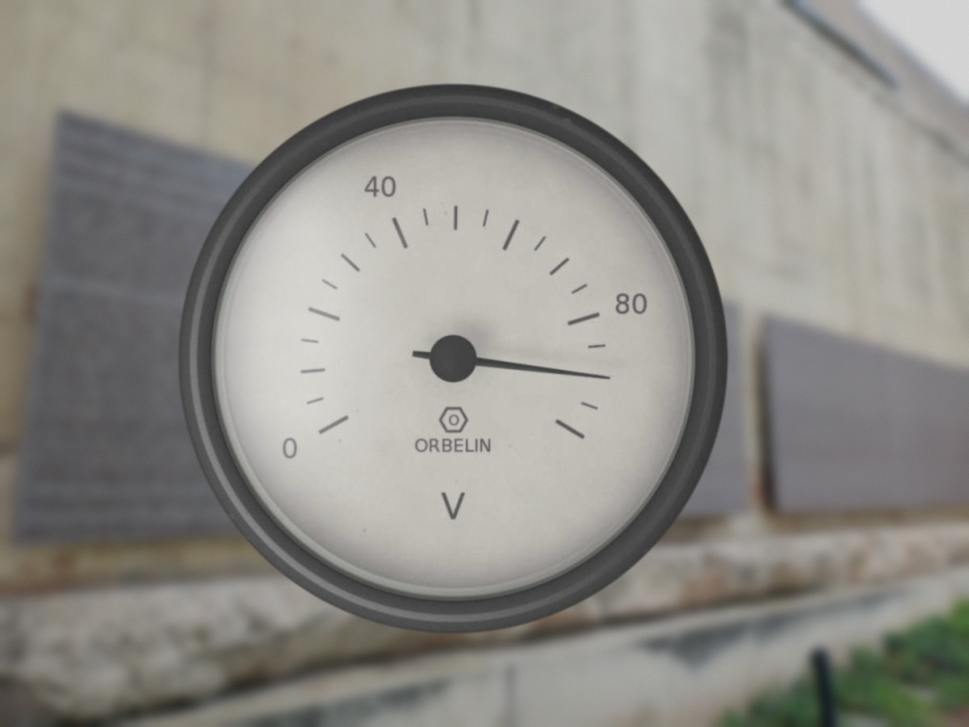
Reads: 90,V
